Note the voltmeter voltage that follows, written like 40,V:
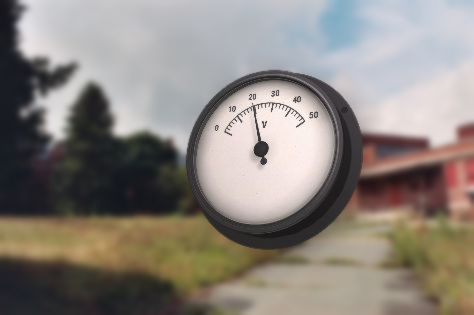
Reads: 20,V
